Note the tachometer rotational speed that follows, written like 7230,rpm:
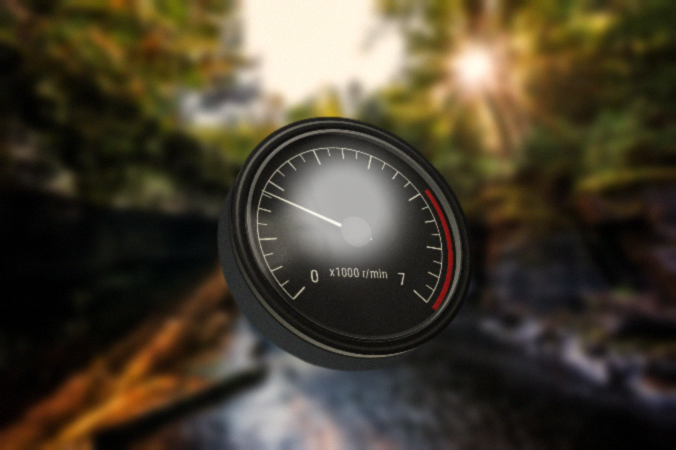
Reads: 1750,rpm
